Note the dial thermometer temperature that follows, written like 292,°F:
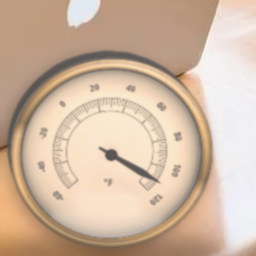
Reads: 110,°F
